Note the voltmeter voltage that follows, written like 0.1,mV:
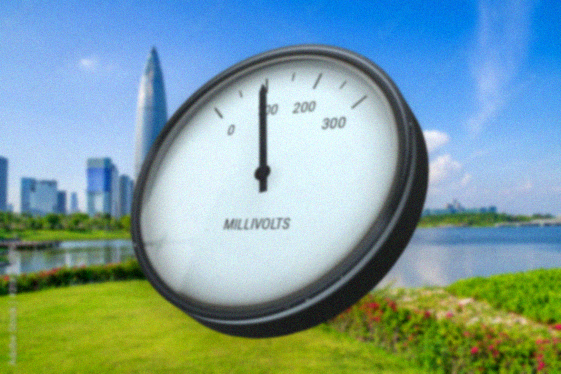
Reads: 100,mV
